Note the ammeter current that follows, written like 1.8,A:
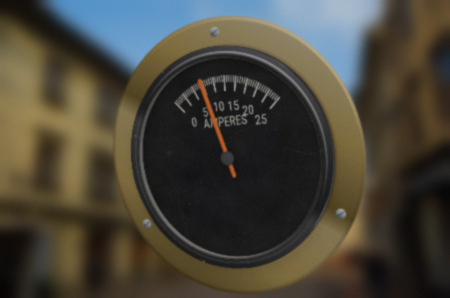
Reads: 7.5,A
